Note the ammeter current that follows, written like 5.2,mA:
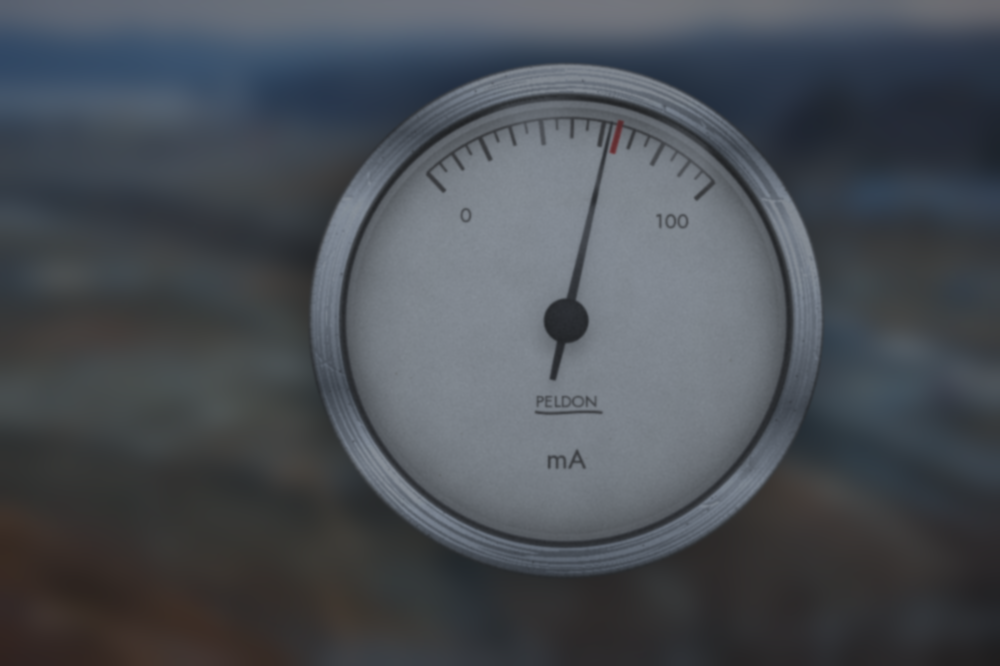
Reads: 62.5,mA
